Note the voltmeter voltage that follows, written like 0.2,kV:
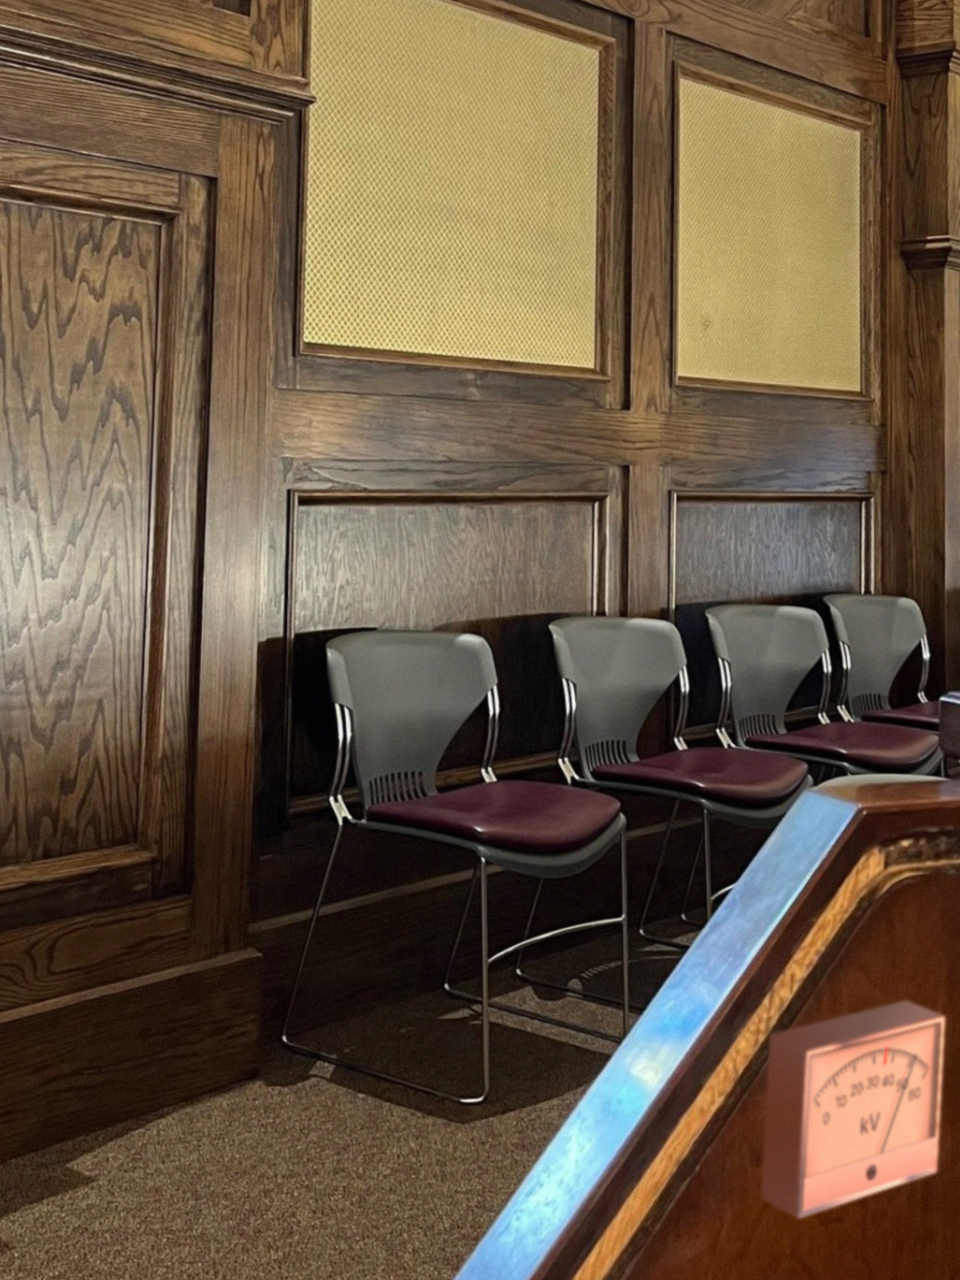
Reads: 50,kV
